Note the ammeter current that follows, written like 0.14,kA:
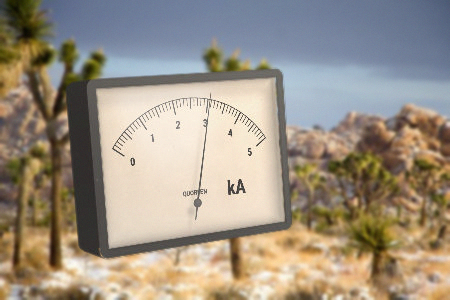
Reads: 3,kA
